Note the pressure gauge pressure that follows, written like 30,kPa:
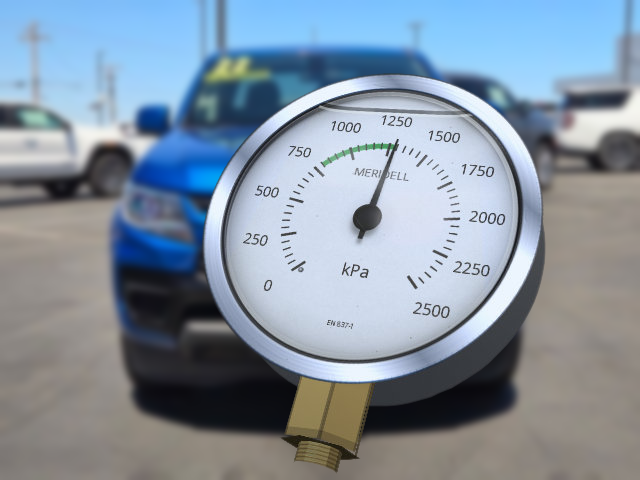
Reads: 1300,kPa
